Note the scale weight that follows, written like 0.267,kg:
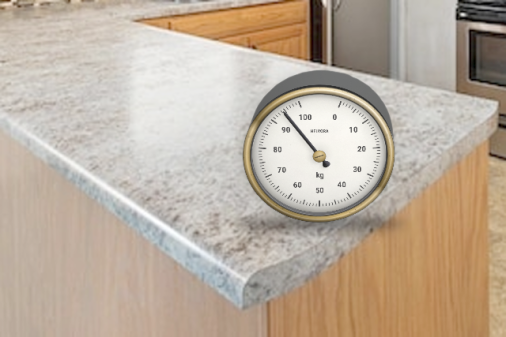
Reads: 95,kg
